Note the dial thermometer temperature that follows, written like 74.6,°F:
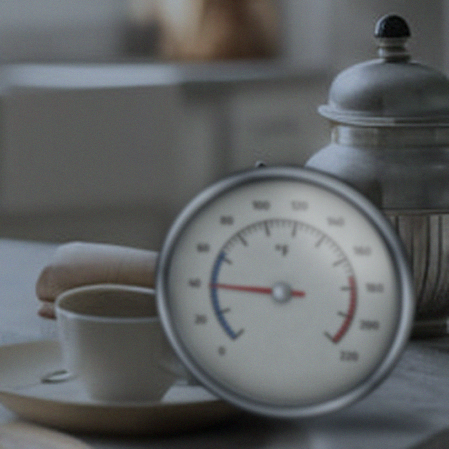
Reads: 40,°F
